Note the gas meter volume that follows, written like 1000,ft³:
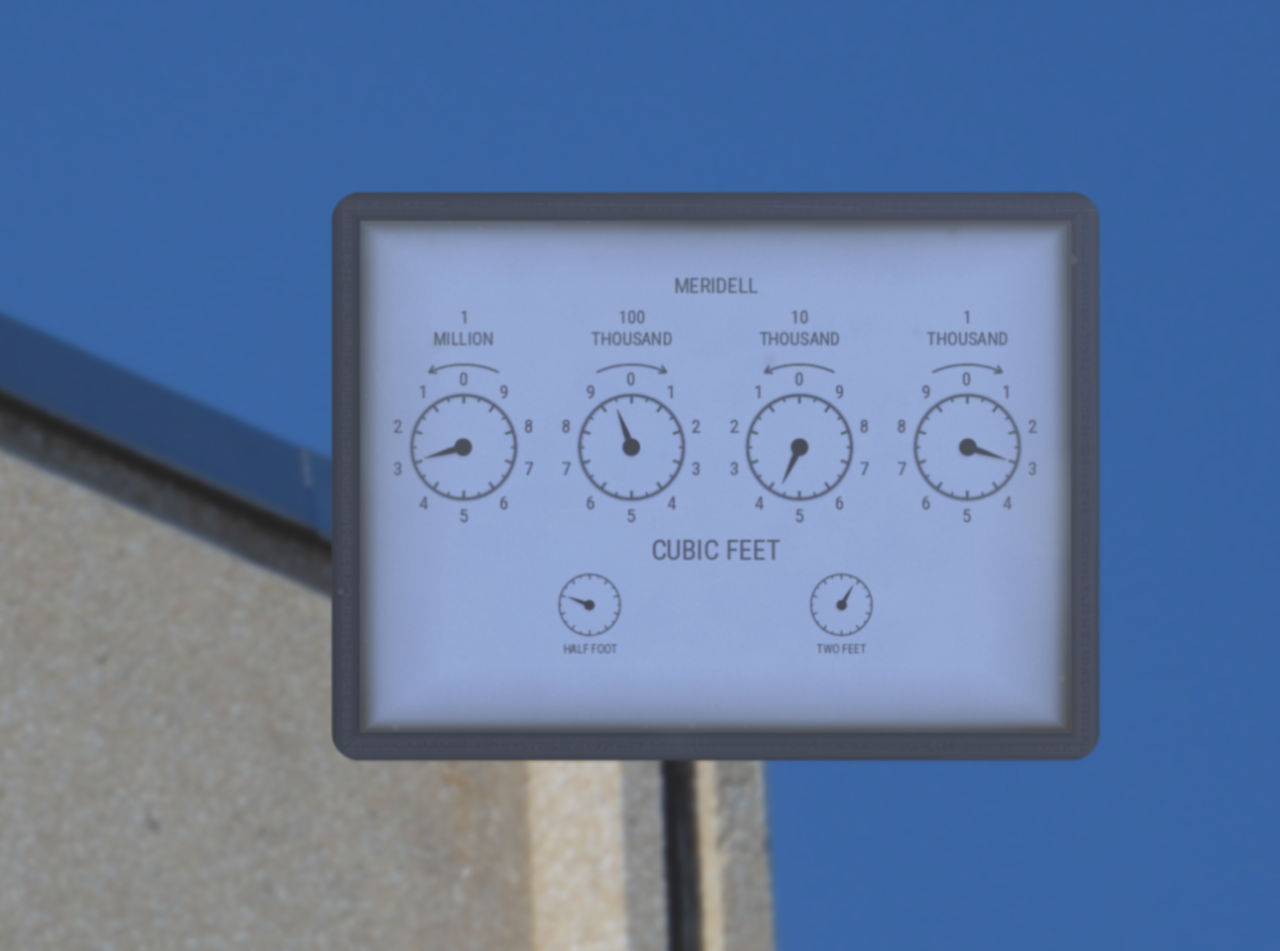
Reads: 294300,ft³
